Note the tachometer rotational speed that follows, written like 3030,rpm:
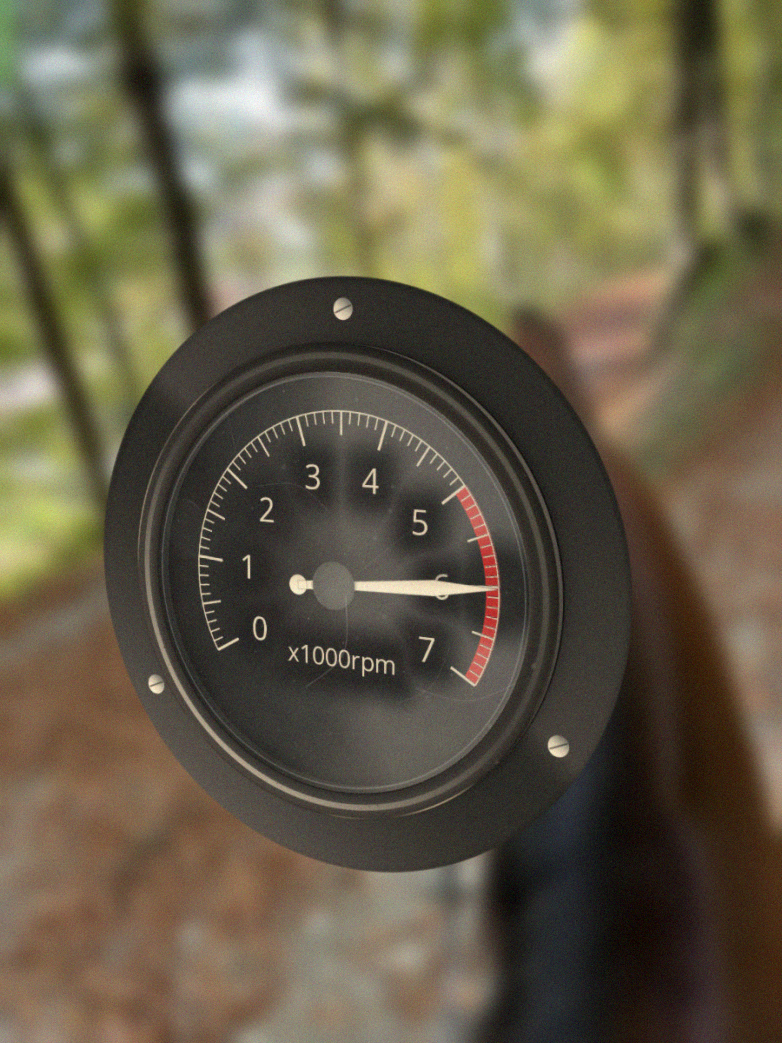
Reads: 6000,rpm
